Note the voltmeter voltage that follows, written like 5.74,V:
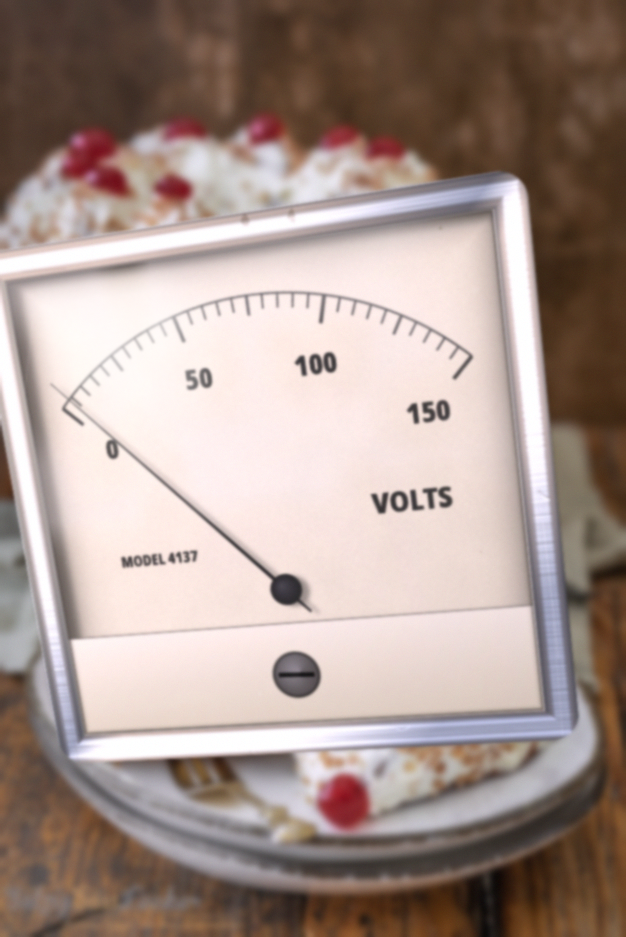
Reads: 5,V
